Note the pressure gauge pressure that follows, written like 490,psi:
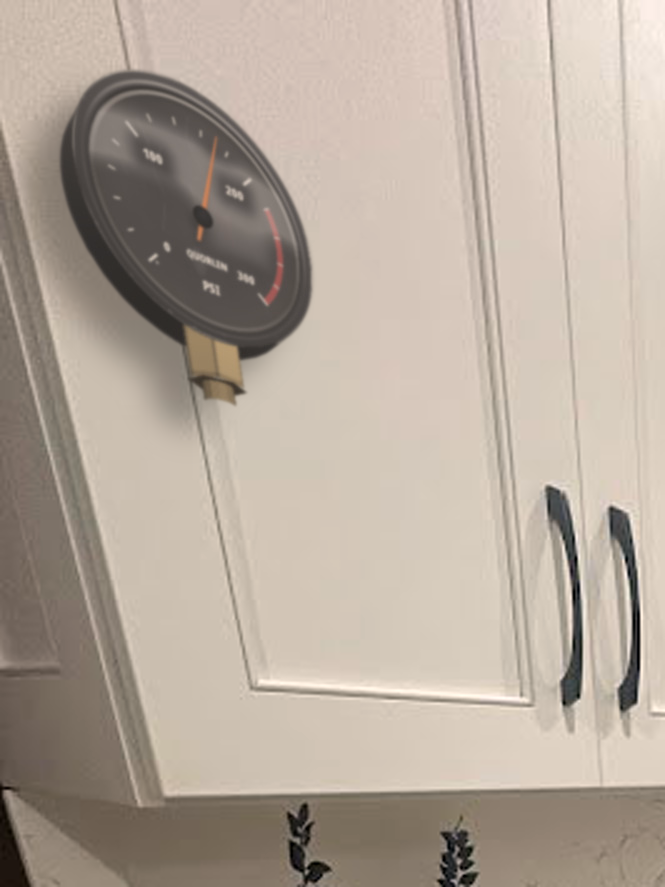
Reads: 170,psi
